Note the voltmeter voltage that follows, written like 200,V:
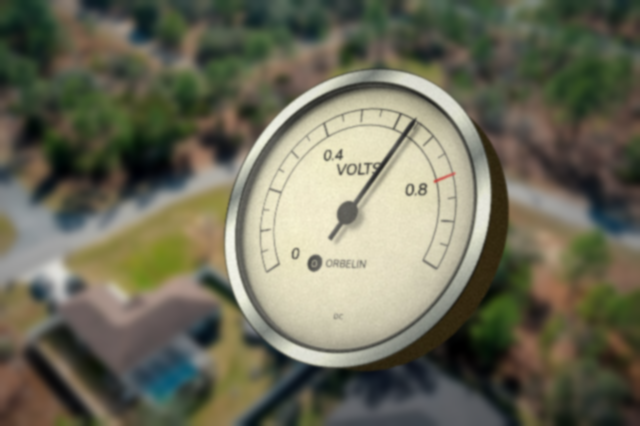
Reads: 0.65,V
